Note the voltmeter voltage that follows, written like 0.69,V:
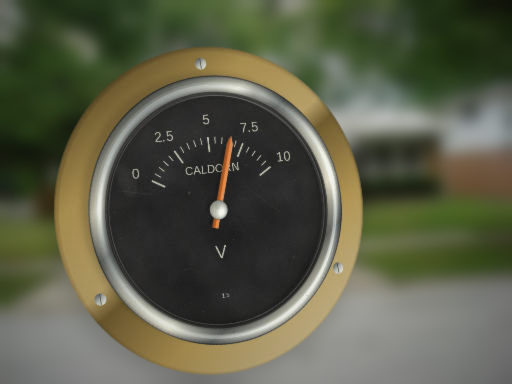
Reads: 6.5,V
